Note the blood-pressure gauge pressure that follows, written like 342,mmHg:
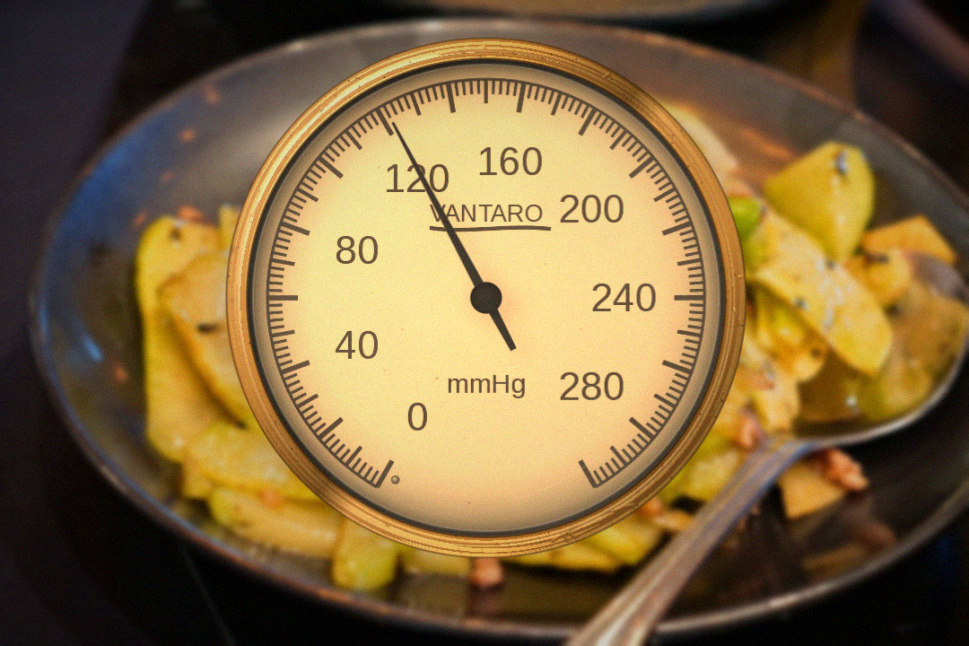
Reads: 122,mmHg
